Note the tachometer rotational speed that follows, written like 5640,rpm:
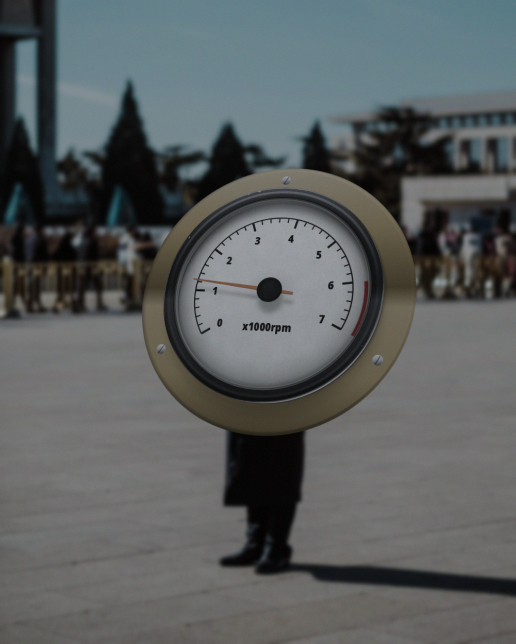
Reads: 1200,rpm
